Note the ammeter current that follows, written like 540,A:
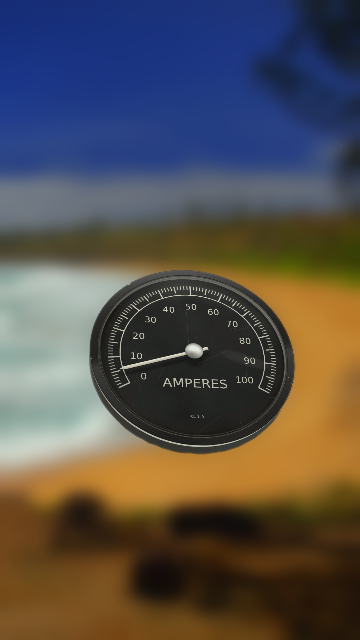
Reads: 5,A
